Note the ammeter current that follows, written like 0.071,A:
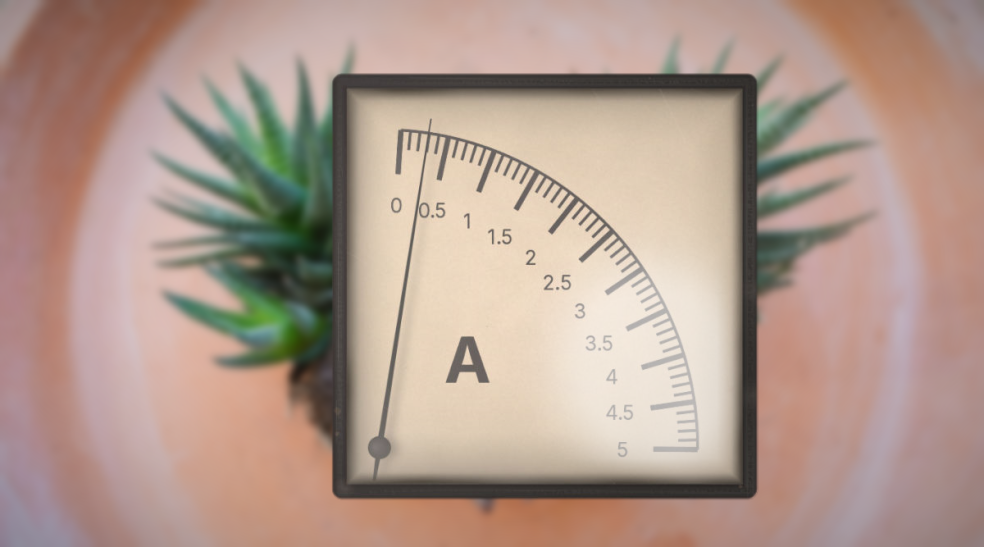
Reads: 0.3,A
